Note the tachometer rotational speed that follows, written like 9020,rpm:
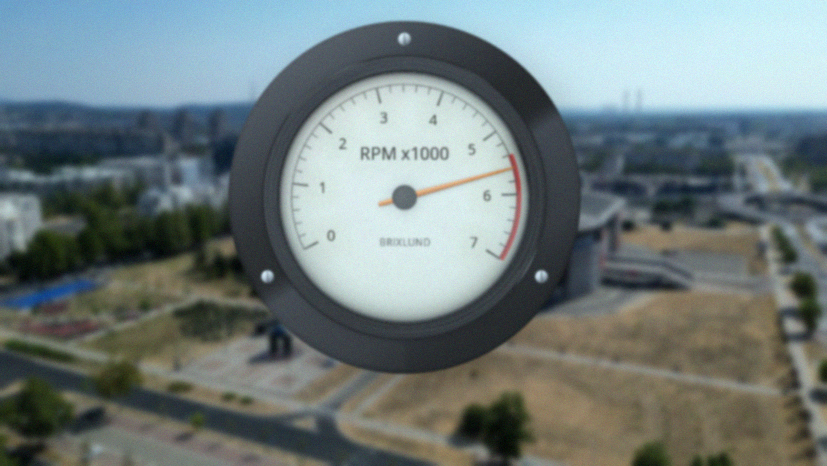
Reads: 5600,rpm
